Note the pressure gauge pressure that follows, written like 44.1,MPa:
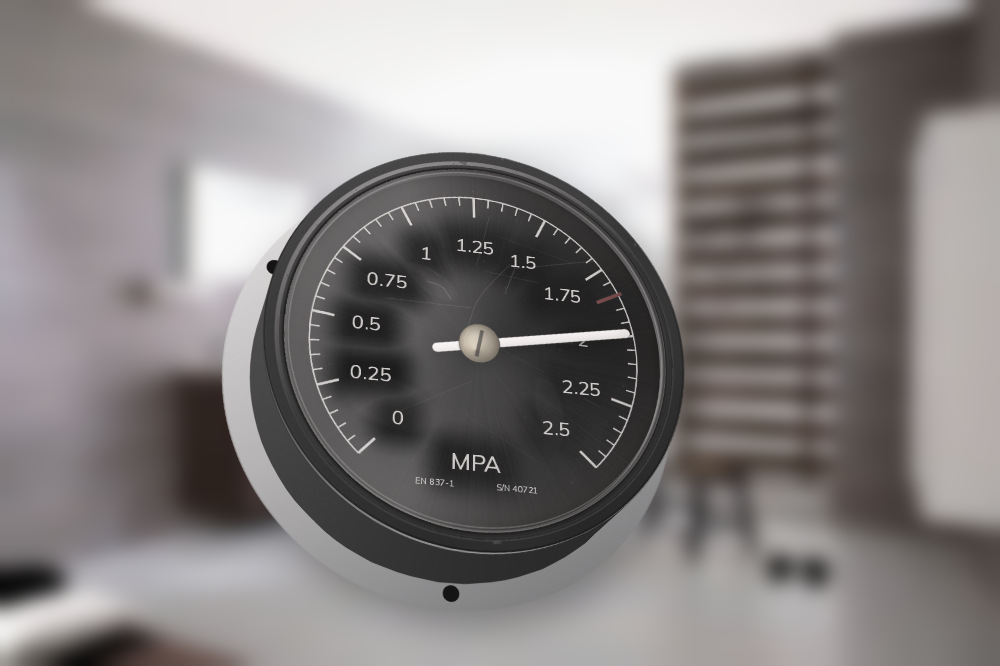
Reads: 2,MPa
